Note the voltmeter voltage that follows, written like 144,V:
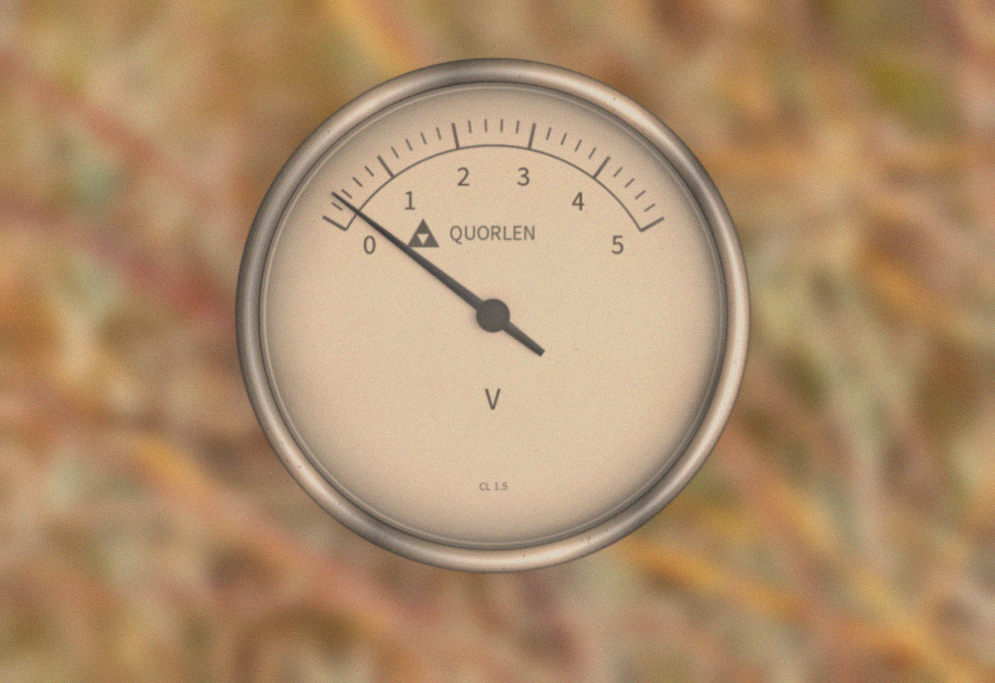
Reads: 0.3,V
